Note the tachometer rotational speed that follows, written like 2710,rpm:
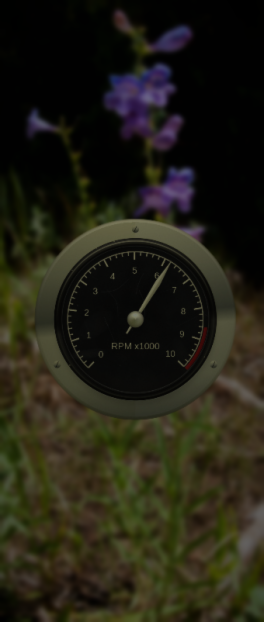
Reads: 6200,rpm
